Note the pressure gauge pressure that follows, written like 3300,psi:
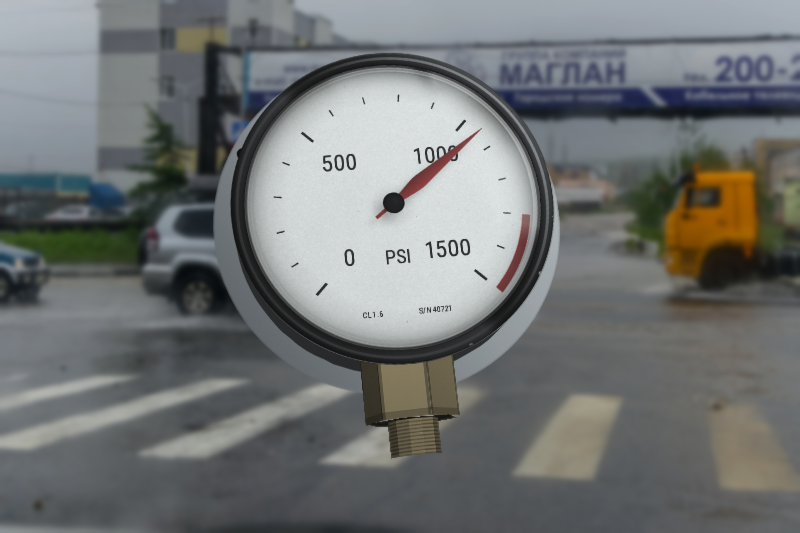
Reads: 1050,psi
